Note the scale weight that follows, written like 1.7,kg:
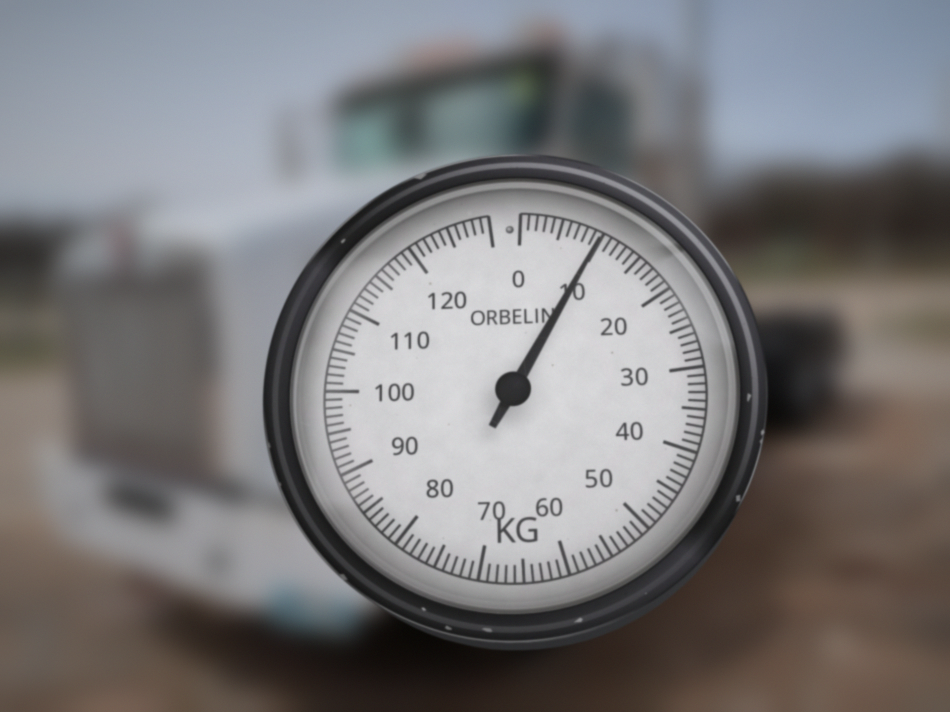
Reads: 10,kg
